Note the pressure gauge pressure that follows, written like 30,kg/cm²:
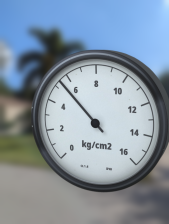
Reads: 5.5,kg/cm²
